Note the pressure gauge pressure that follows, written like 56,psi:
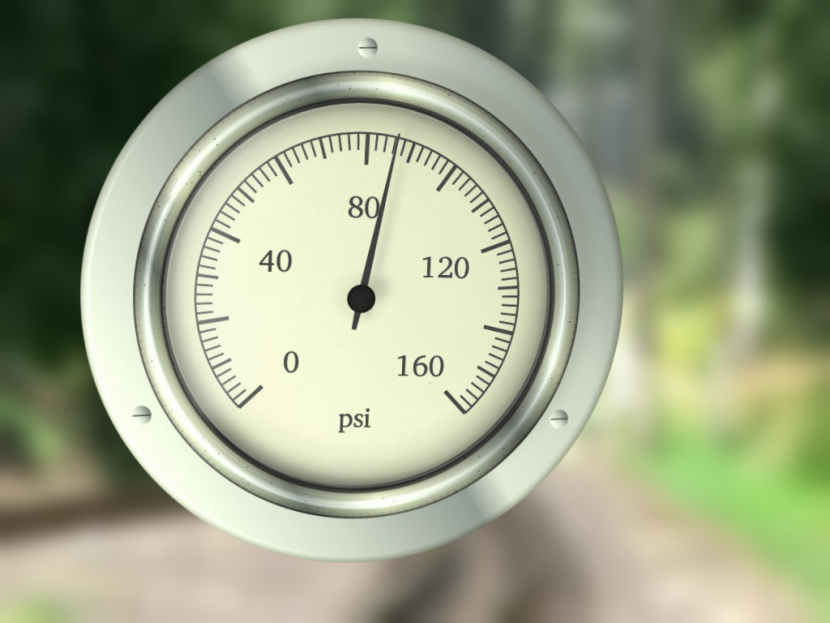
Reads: 86,psi
